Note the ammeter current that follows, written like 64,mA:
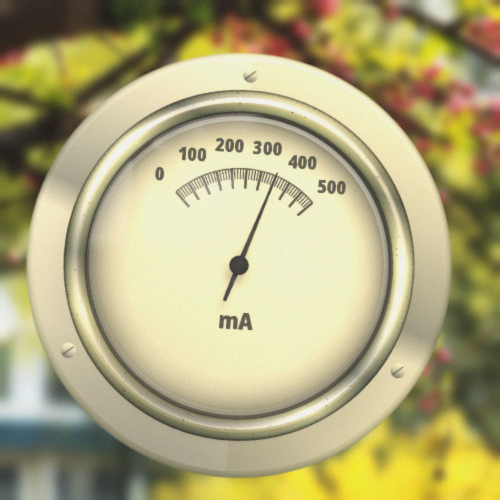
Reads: 350,mA
